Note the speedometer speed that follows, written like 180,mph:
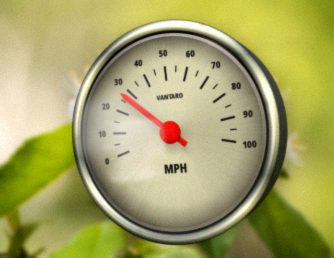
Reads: 27.5,mph
